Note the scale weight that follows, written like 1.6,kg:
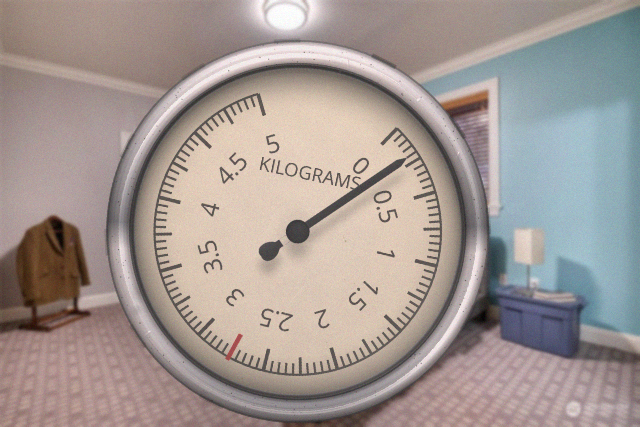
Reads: 0.2,kg
